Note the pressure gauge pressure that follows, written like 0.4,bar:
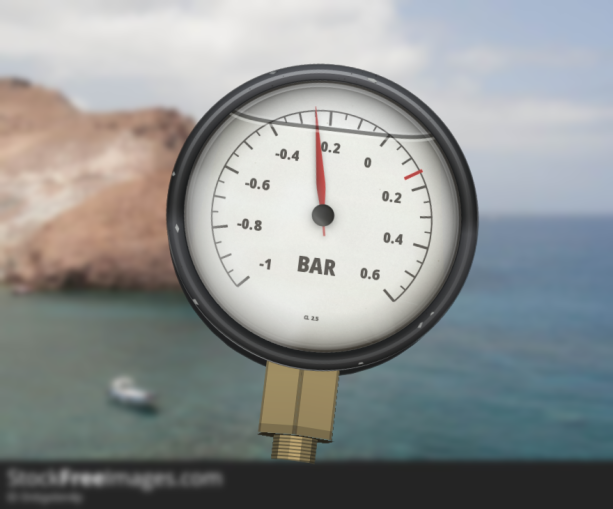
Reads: -0.25,bar
